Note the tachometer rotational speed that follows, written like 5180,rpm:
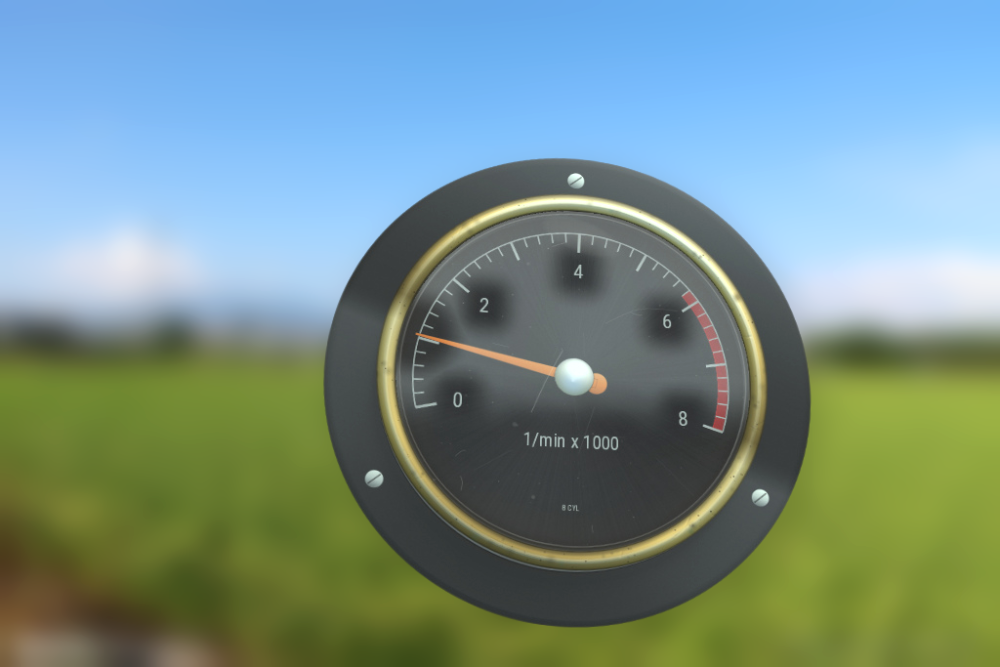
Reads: 1000,rpm
